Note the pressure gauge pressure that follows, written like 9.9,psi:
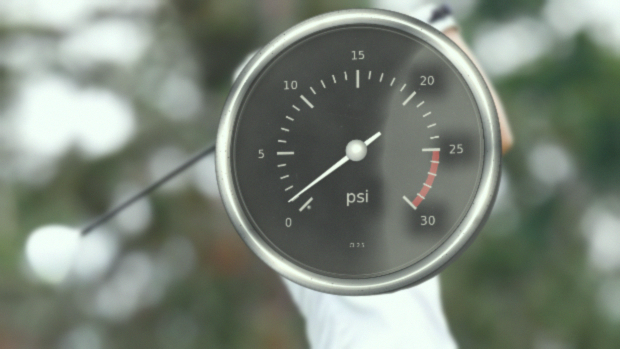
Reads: 1,psi
